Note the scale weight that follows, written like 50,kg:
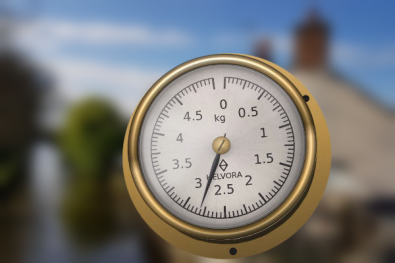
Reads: 2.8,kg
